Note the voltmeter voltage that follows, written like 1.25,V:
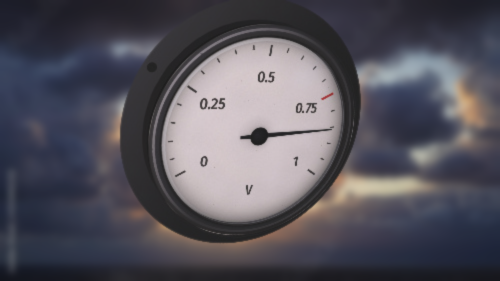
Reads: 0.85,V
